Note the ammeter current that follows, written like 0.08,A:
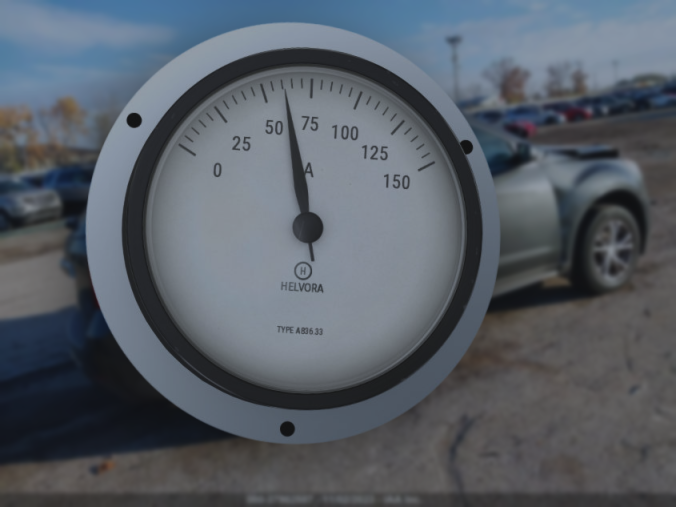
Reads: 60,A
